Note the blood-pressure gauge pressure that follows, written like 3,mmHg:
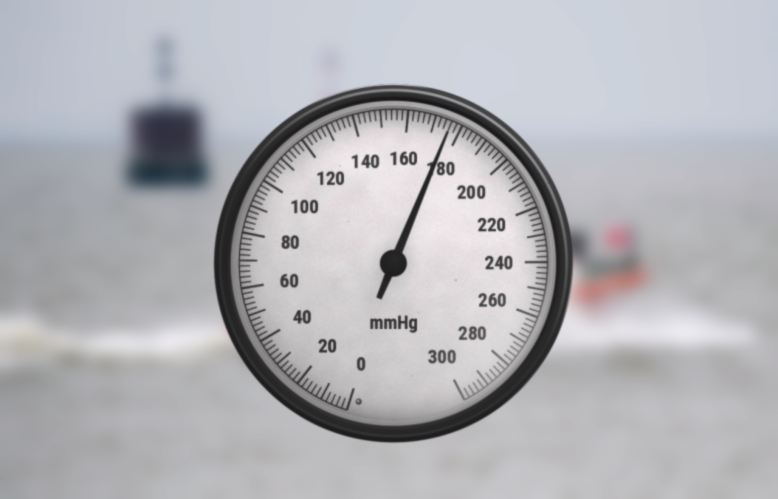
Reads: 176,mmHg
